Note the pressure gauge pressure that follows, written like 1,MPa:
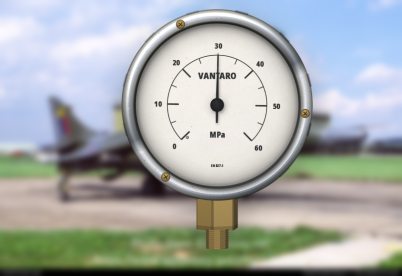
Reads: 30,MPa
